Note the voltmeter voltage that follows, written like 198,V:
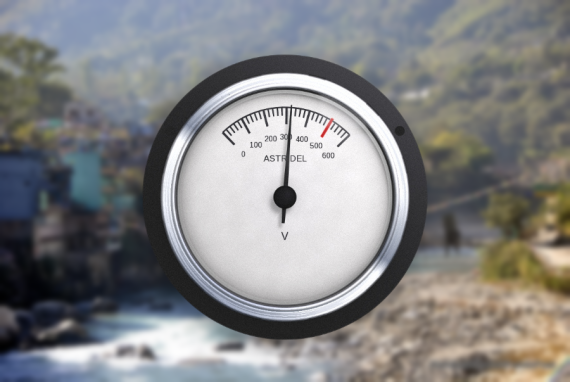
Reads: 320,V
